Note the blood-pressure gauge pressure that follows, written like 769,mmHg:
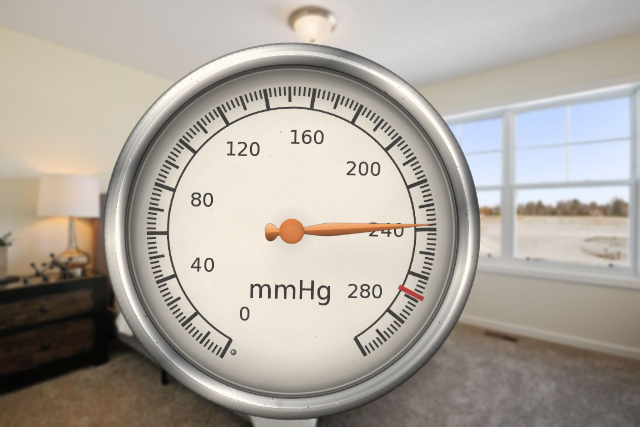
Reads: 238,mmHg
